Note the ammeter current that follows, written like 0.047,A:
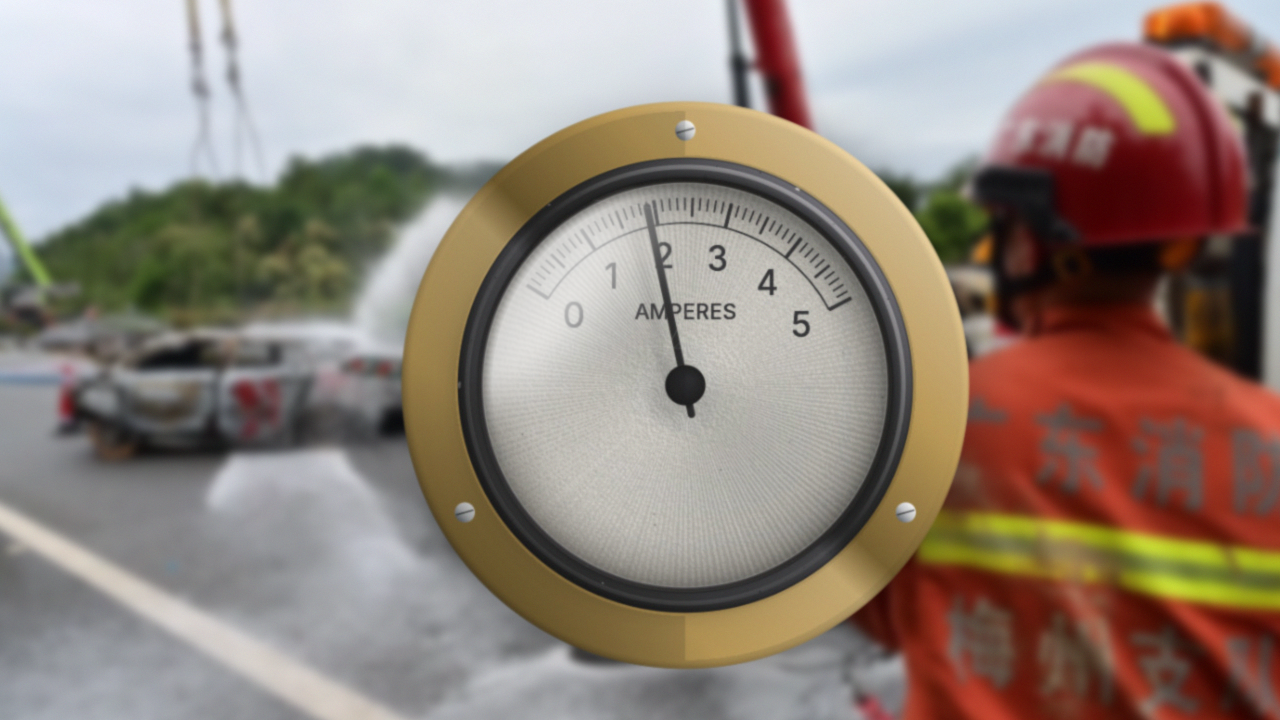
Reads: 1.9,A
